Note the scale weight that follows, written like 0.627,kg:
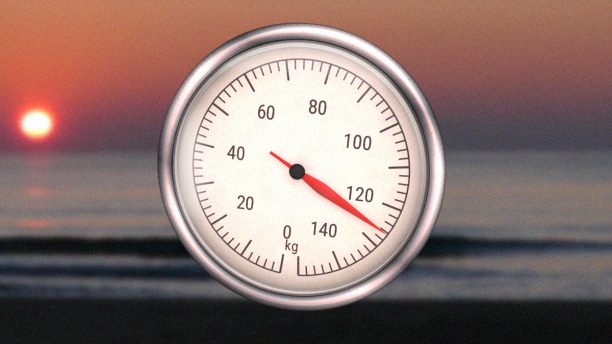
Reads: 126,kg
